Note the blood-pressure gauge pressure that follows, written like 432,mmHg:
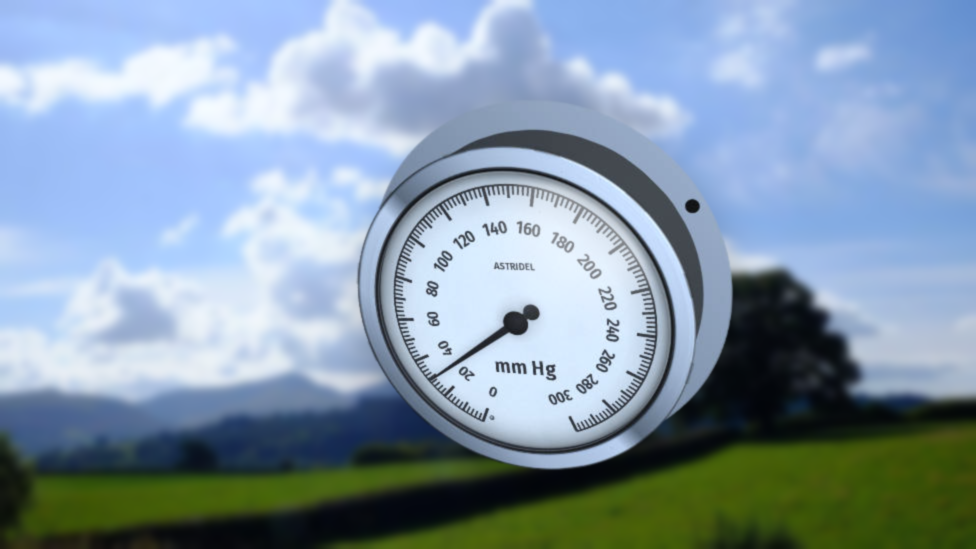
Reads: 30,mmHg
